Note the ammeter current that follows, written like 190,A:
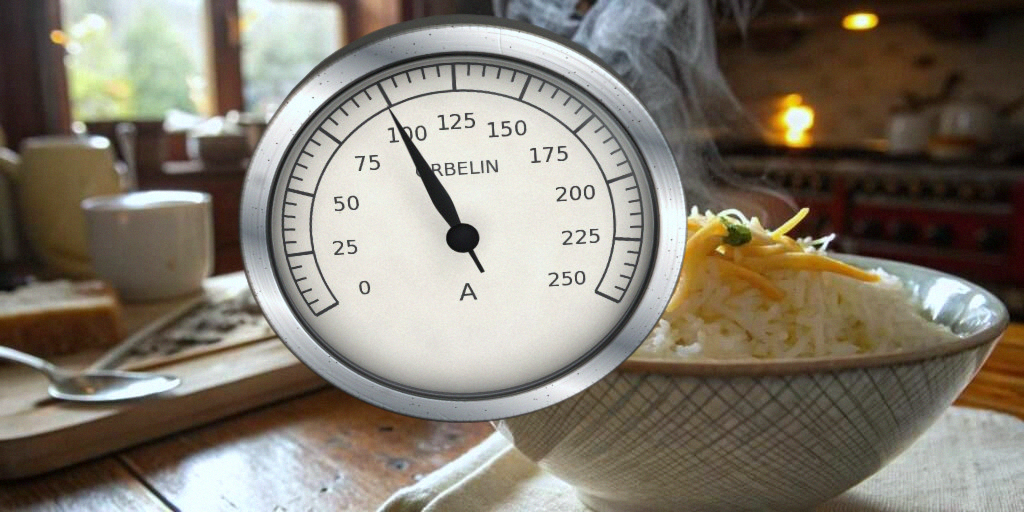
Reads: 100,A
